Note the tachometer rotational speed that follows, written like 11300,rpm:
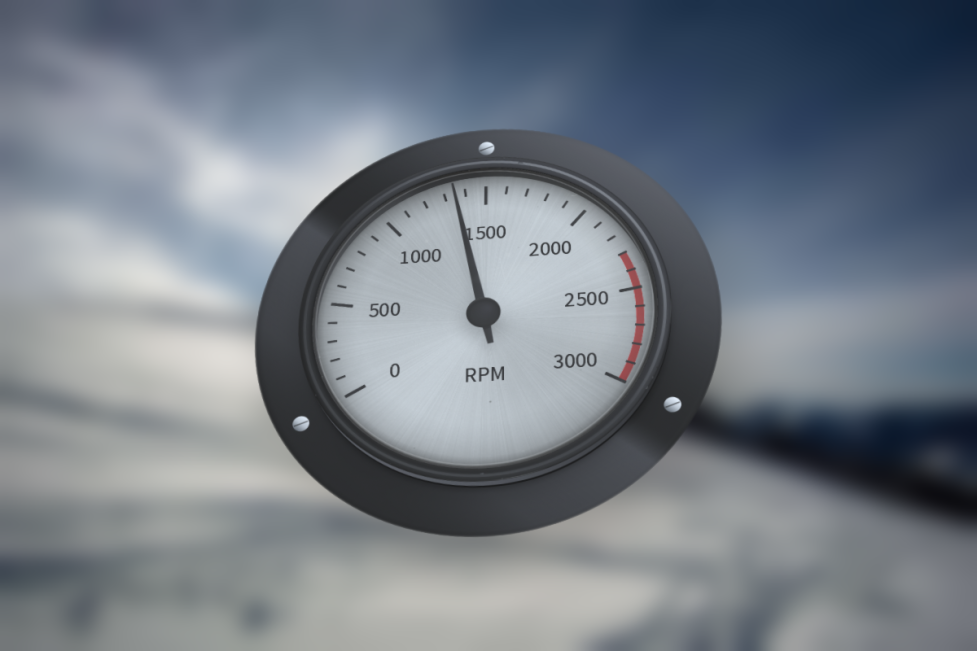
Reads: 1350,rpm
